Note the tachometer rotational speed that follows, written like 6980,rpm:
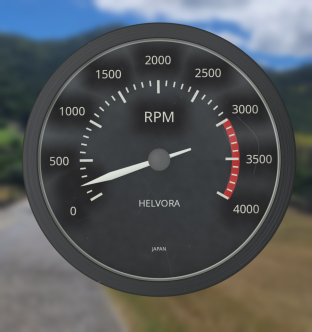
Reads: 200,rpm
